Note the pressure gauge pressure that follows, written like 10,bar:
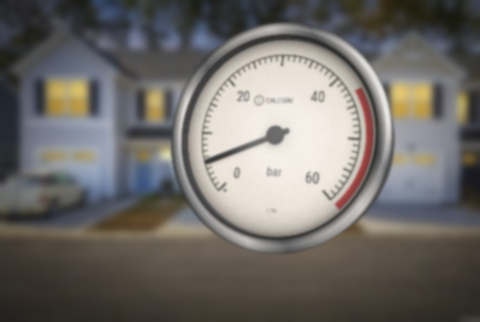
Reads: 5,bar
